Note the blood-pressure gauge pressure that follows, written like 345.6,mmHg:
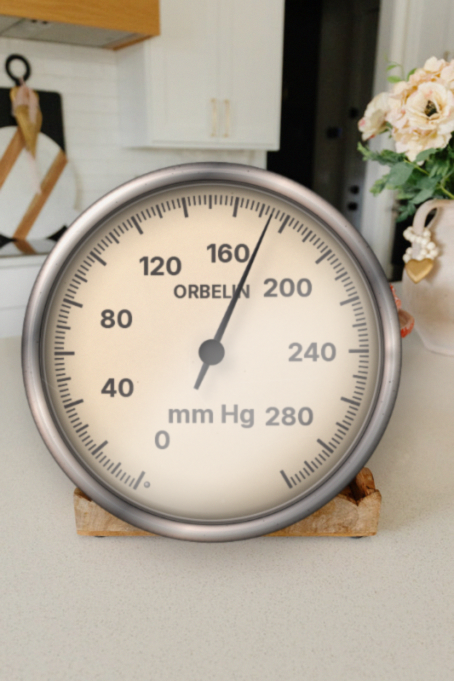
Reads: 174,mmHg
